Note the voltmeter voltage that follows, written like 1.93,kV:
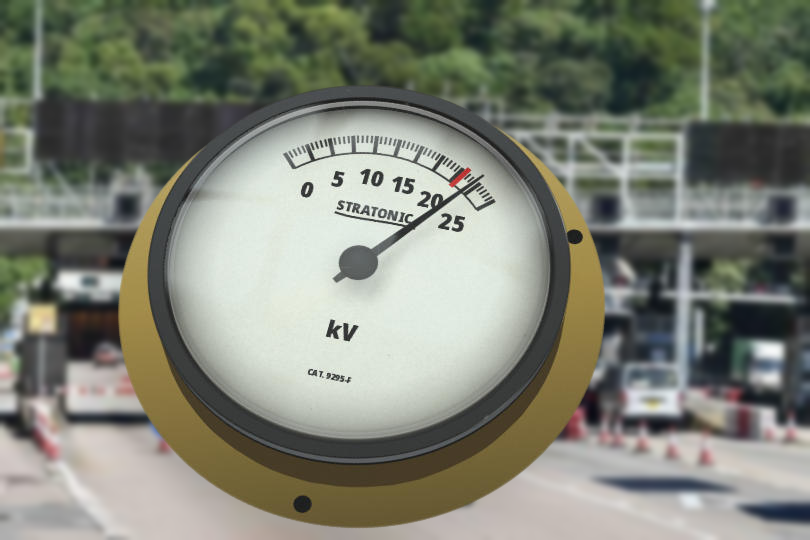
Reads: 22.5,kV
